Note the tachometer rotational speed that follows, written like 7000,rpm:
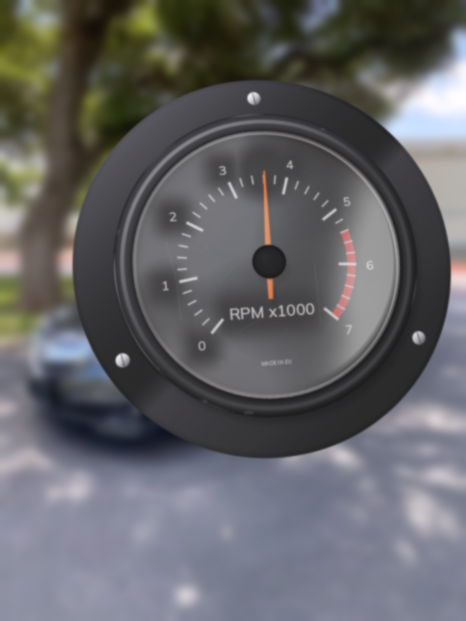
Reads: 3600,rpm
